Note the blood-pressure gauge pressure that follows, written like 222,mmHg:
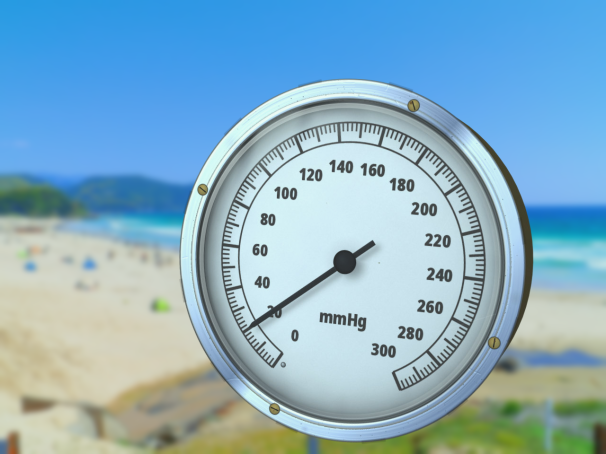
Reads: 20,mmHg
